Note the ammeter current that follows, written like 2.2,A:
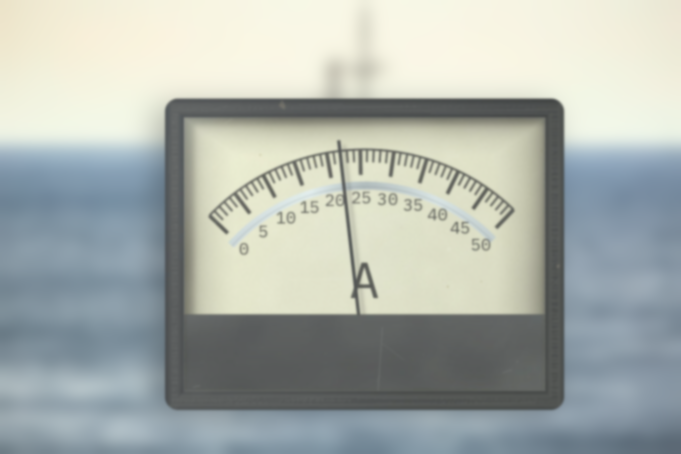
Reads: 22,A
